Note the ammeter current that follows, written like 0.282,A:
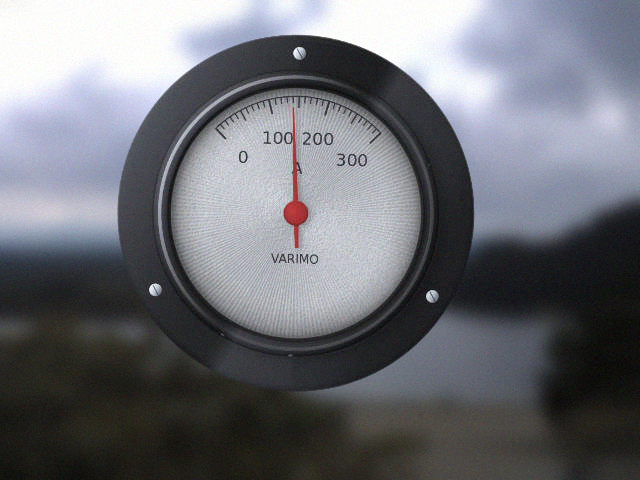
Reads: 140,A
